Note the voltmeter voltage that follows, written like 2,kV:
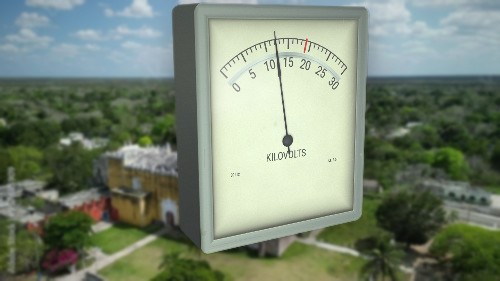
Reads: 12,kV
